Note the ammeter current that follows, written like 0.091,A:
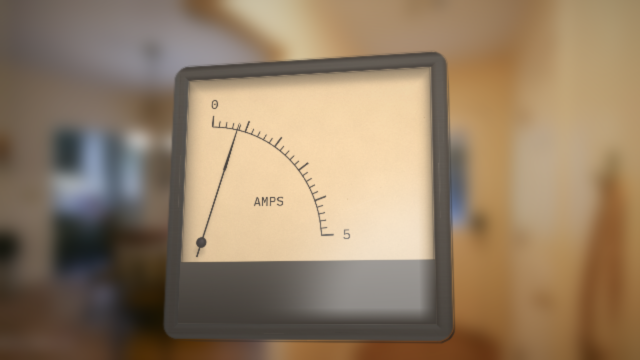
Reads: 0.8,A
